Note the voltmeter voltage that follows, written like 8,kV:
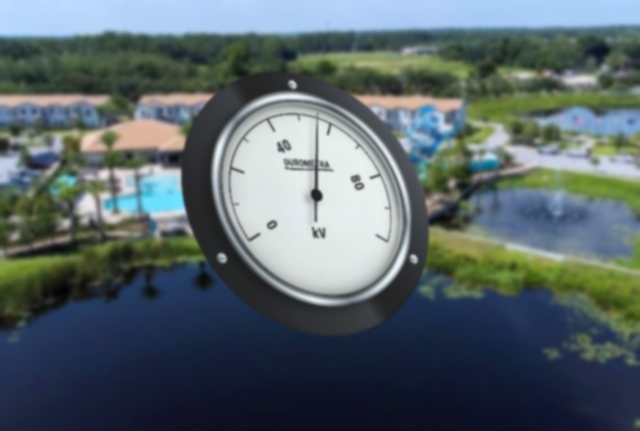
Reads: 55,kV
